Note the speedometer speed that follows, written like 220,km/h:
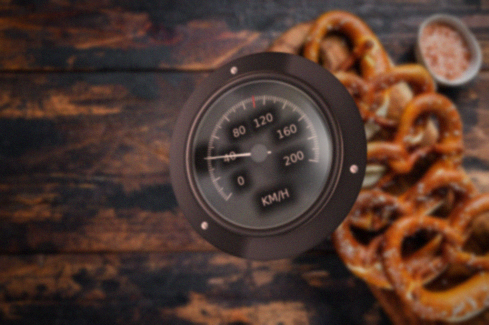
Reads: 40,km/h
